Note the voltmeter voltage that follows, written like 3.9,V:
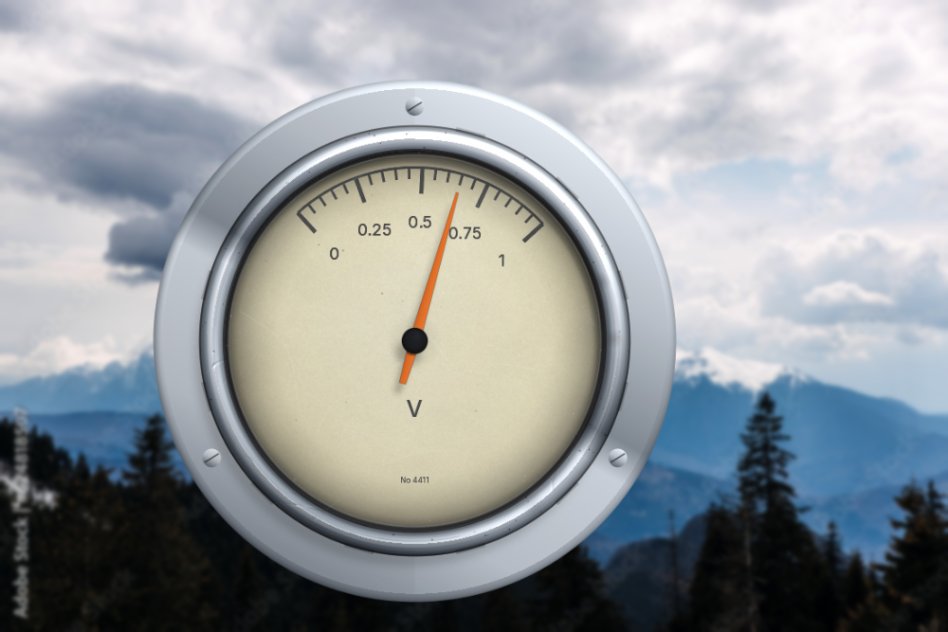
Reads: 0.65,V
